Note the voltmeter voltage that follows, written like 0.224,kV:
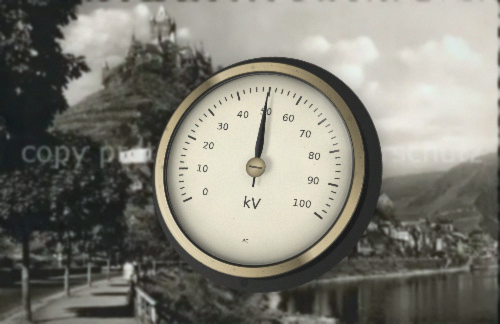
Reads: 50,kV
